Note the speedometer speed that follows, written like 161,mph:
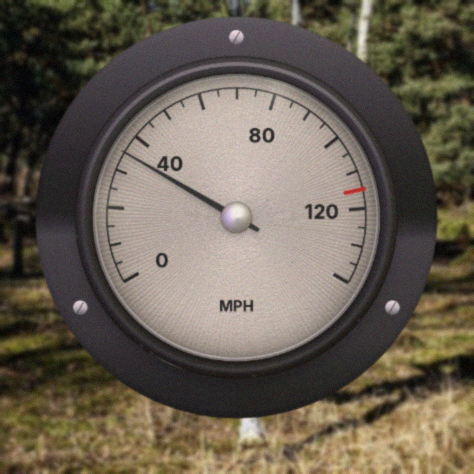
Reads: 35,mph
